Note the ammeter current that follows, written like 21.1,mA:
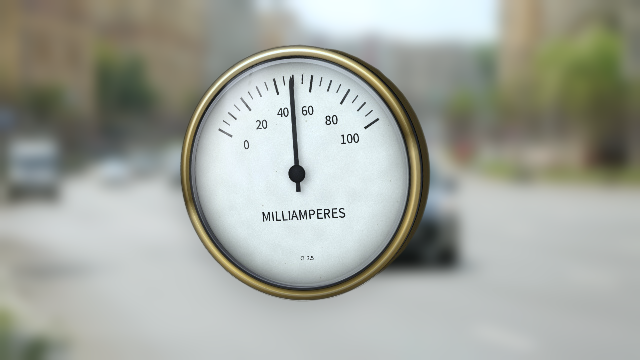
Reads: 50,mA
